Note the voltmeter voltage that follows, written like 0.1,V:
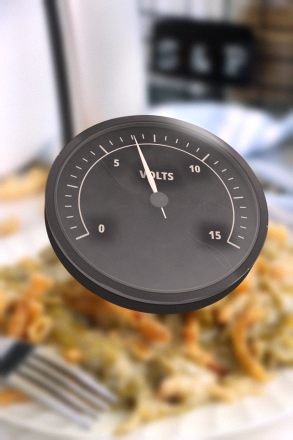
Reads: 6.5,V
